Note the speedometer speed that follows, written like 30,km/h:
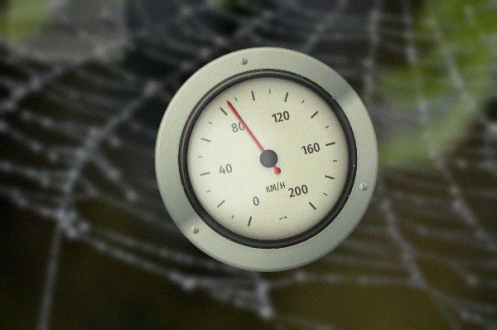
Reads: 85,km/h
